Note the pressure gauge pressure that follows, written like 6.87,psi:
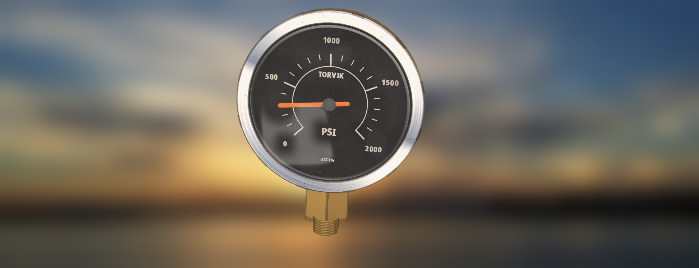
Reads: 300,psi
